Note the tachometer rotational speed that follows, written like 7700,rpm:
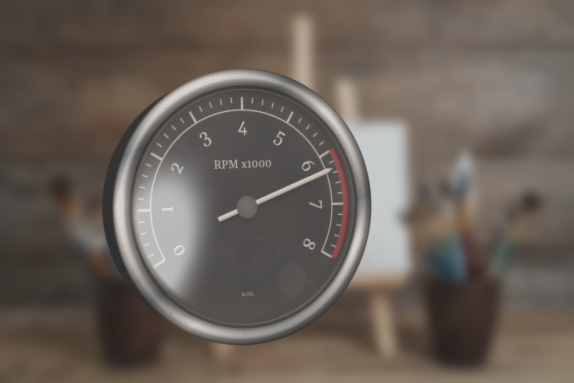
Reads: 6300,rpm
